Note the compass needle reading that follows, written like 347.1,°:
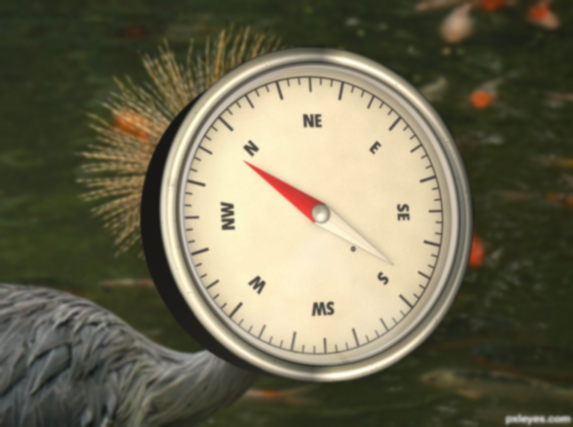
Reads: 350,°
